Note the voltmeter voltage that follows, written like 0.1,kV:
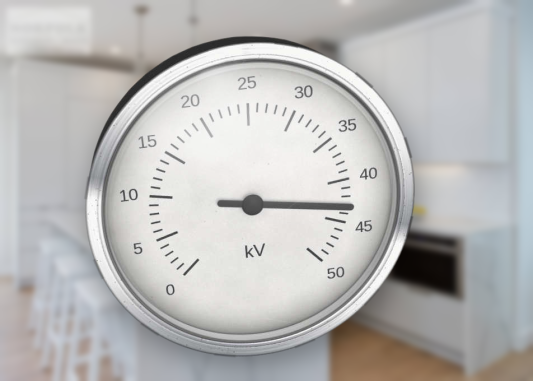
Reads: 43,kV
